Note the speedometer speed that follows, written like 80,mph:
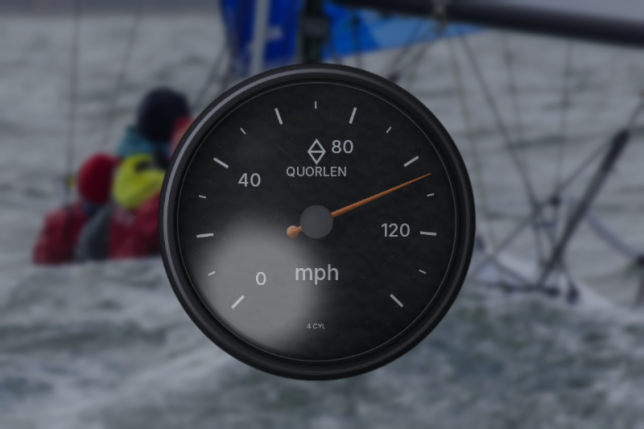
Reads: 105,mph
